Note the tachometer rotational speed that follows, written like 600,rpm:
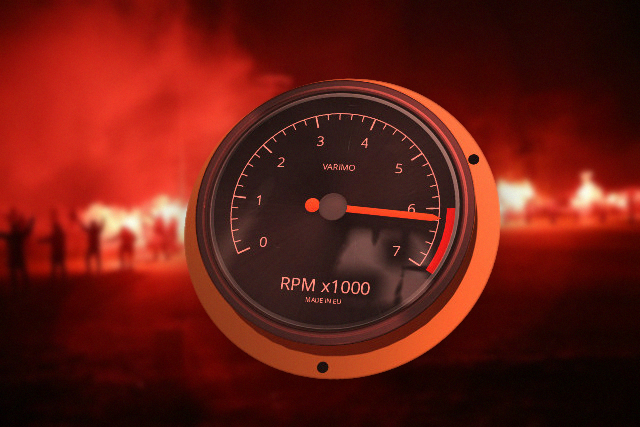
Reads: 6200,rpm
